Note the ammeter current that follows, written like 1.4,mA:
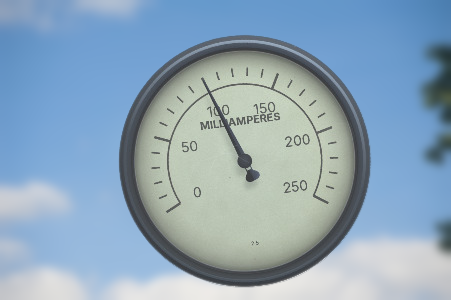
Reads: 100,mA
